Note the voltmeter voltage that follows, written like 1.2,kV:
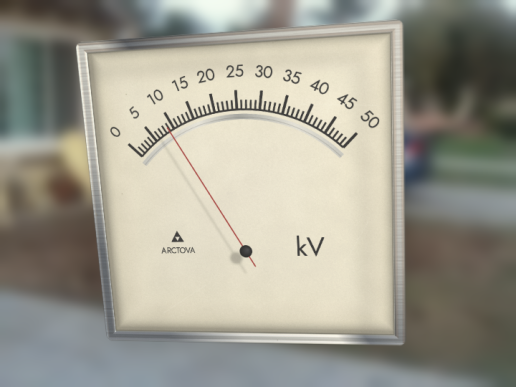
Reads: 9,kV
